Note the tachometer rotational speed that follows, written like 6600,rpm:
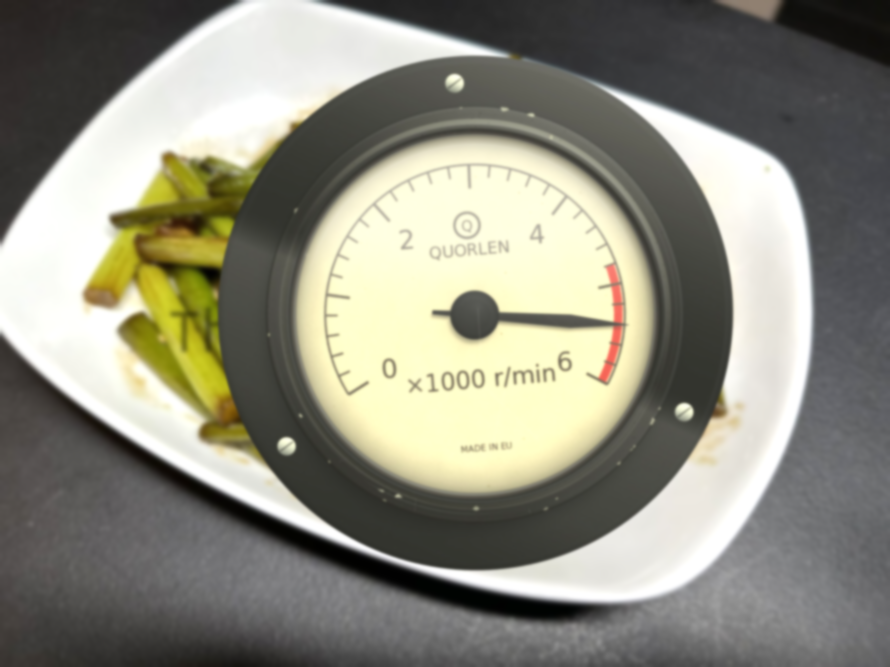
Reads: 5400,rpm
